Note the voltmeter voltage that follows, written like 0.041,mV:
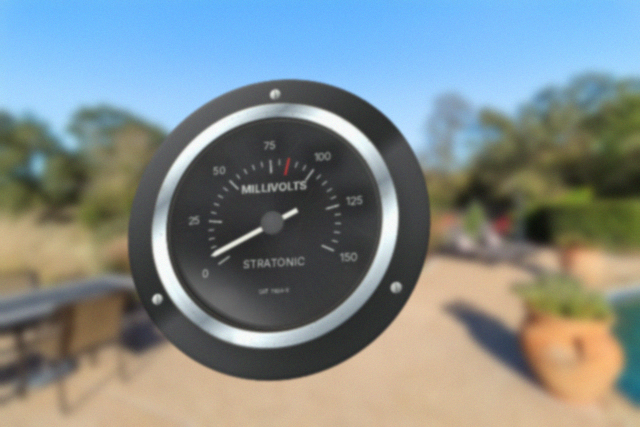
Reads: 5,mV
